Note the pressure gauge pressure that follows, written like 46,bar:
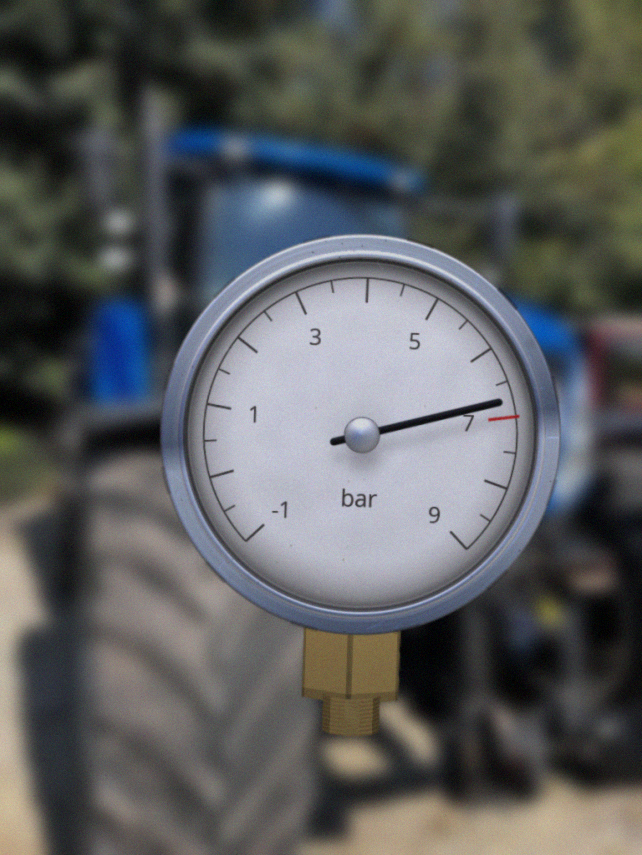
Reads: 6.75,bar
